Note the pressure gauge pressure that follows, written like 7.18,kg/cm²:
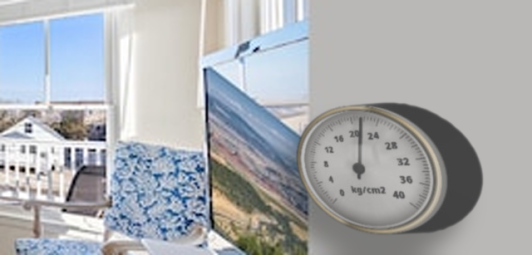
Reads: 22,kg/cm²
